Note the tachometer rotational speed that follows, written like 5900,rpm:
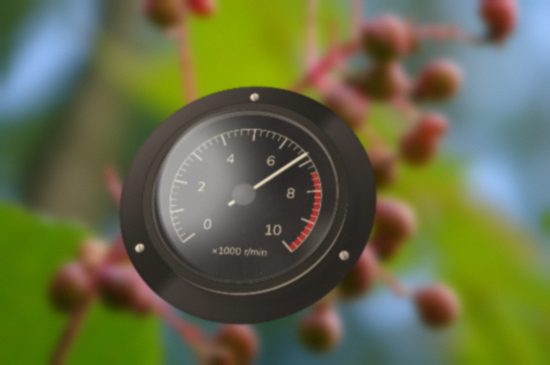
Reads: 6800,rpm
